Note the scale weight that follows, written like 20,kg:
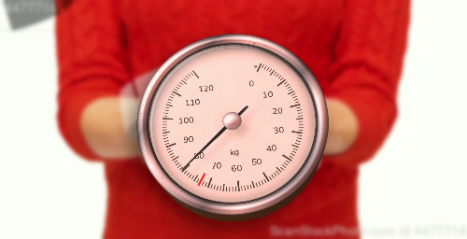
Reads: 80,kg
